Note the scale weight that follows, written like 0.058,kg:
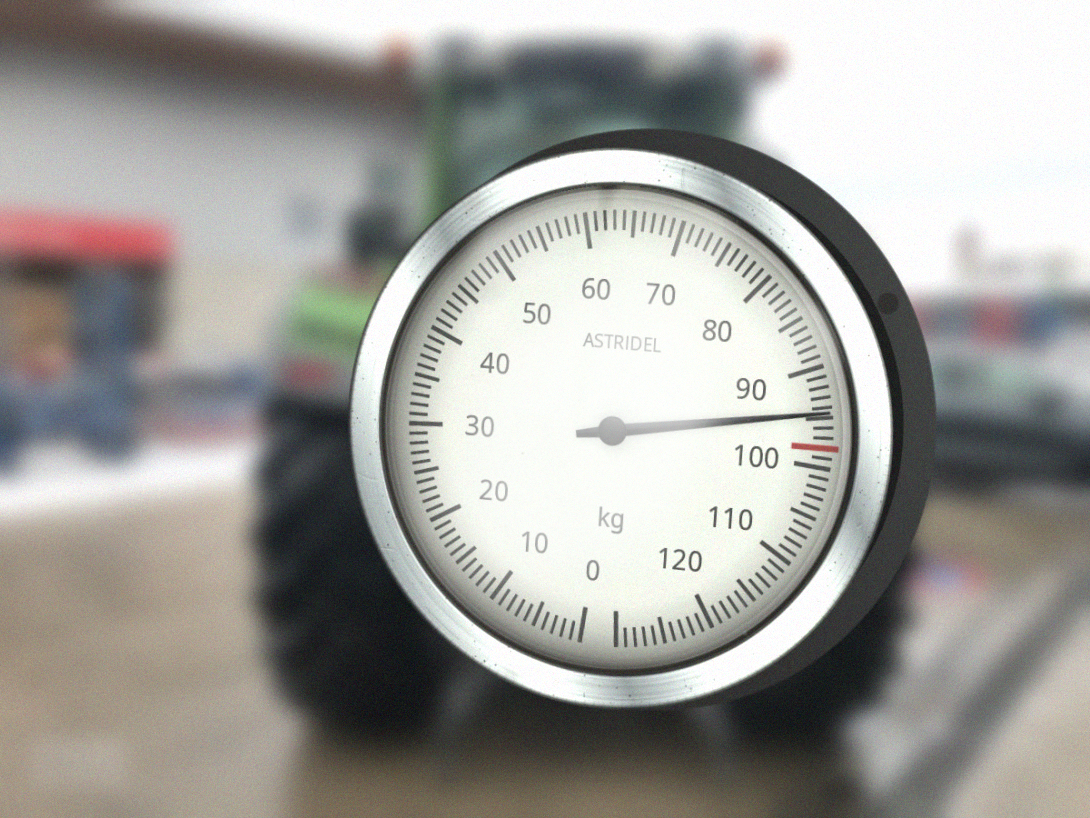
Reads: 94.5,kg
